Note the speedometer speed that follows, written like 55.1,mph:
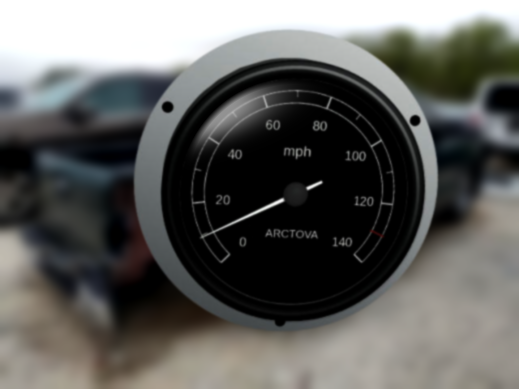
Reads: 10,mph
